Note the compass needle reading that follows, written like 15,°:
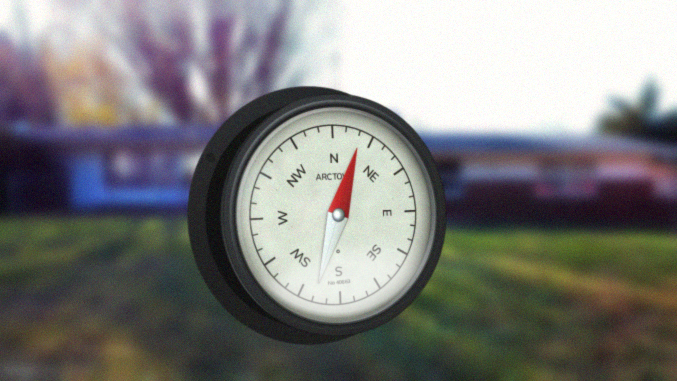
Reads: 20,°
